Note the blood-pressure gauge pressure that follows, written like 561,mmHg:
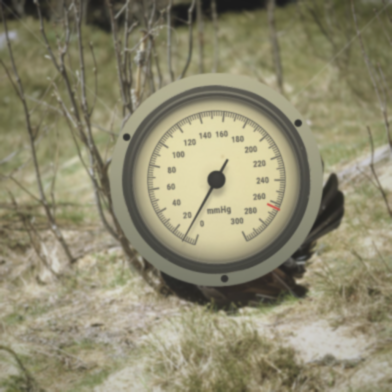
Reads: 10,mmHg
